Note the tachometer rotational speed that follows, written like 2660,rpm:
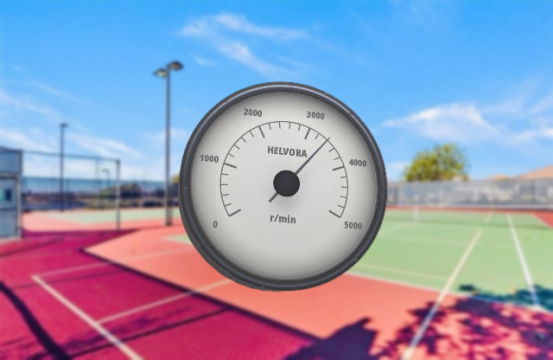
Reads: 3400,rpm
